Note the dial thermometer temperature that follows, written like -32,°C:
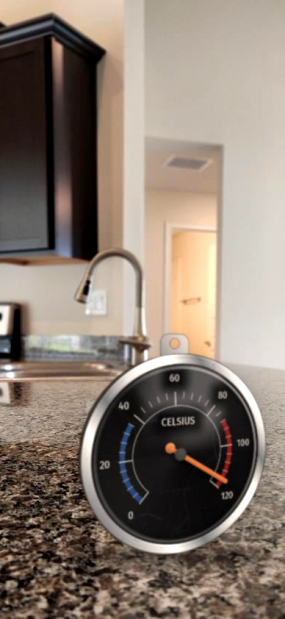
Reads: 116,°C
